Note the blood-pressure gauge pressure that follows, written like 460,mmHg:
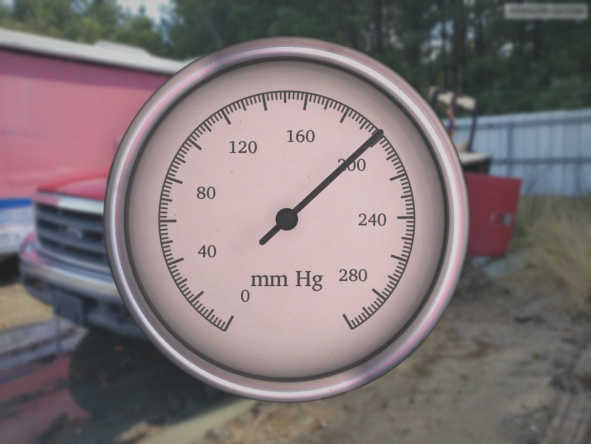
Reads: 198,mmHg
